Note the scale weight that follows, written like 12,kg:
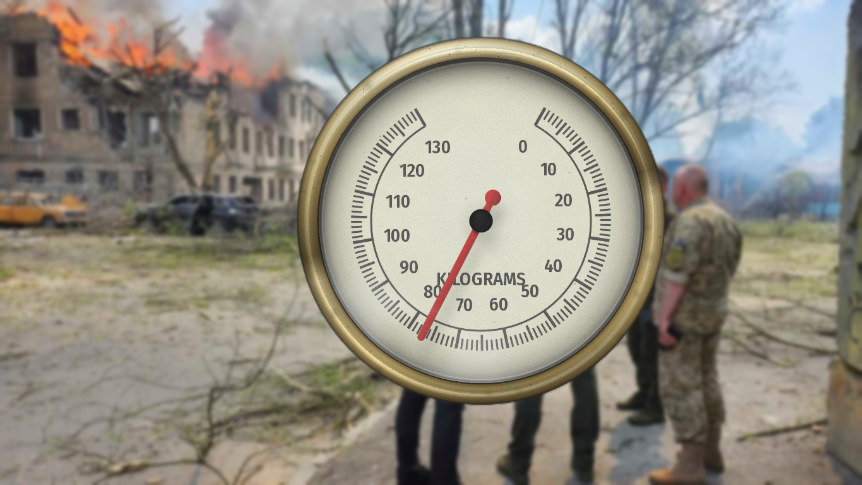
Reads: 77,kg
